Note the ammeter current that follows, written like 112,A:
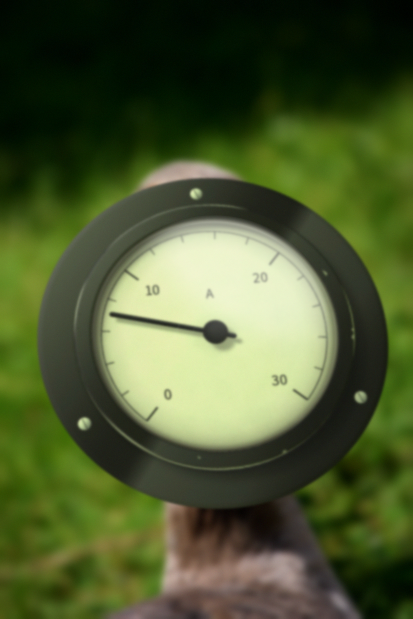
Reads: 7,A
